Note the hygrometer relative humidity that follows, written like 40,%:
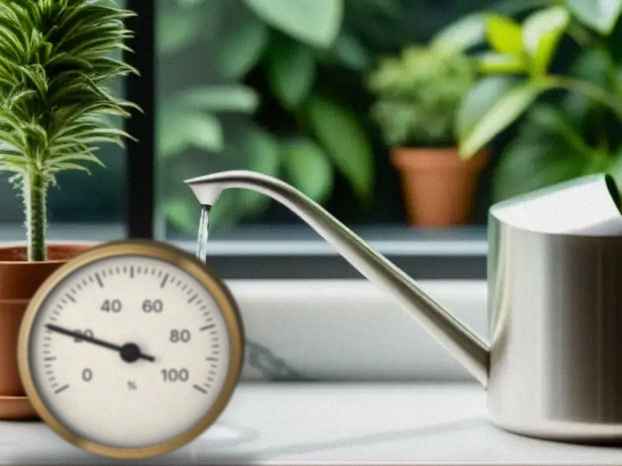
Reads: 20,%
